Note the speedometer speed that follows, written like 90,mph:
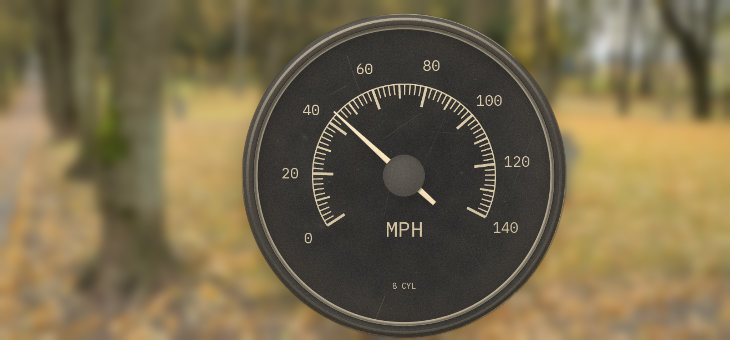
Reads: 44,mph
